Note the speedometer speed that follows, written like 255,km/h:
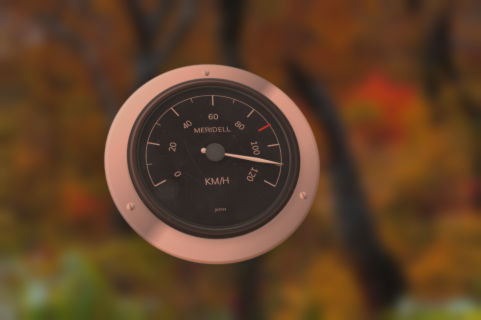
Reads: 110,km/h
